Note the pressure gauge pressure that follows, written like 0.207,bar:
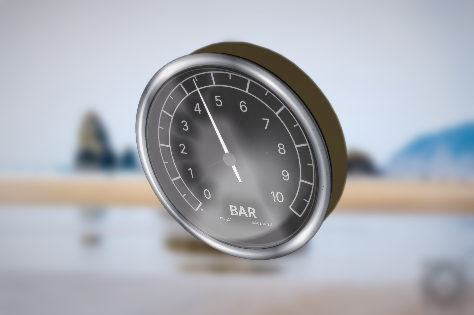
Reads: 4.5,bar
